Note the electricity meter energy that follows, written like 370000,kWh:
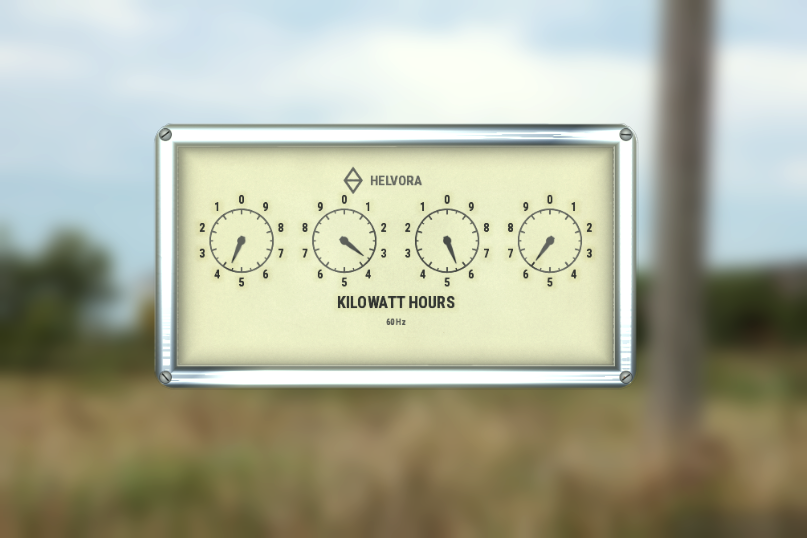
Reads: 4356,kWh
